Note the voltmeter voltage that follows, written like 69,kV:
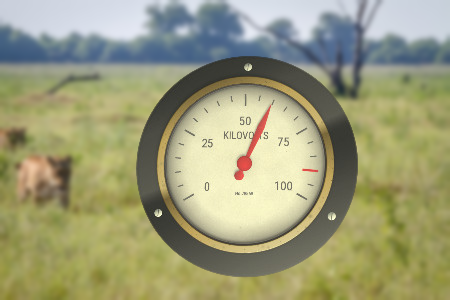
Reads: 60,kV
